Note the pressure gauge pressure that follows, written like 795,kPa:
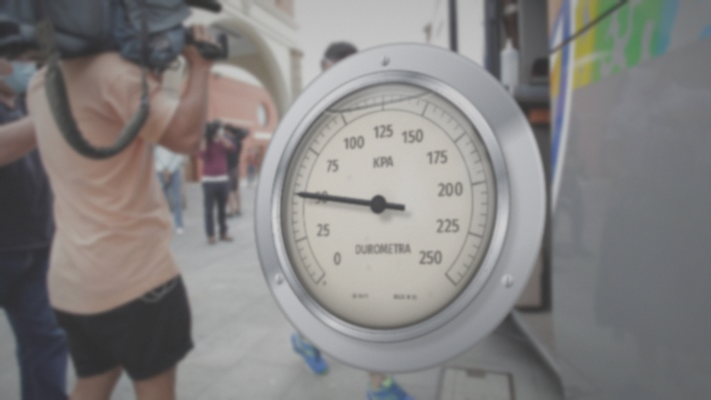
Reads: 50,kPa
